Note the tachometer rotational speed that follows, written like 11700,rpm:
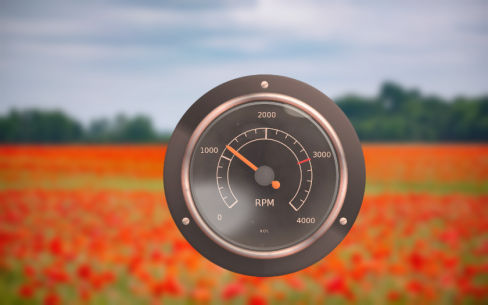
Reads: 1200,rpm
